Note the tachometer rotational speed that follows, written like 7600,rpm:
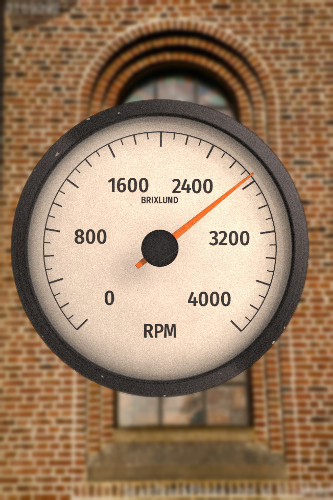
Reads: 2750,rpm
